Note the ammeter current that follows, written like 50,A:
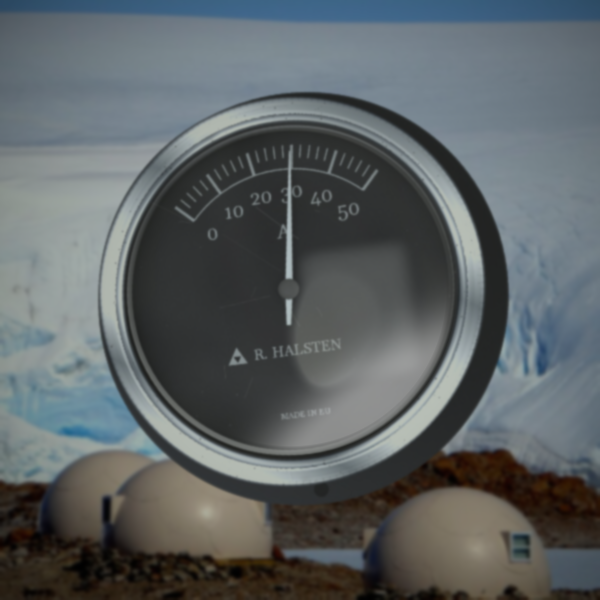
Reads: 30,A
